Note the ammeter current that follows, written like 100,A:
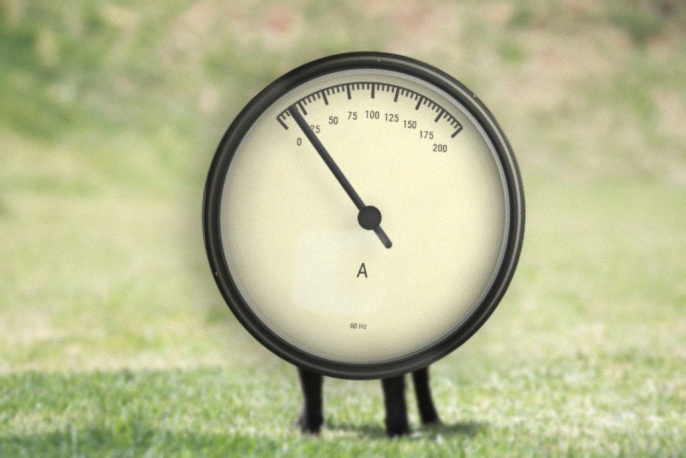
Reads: 15,A
